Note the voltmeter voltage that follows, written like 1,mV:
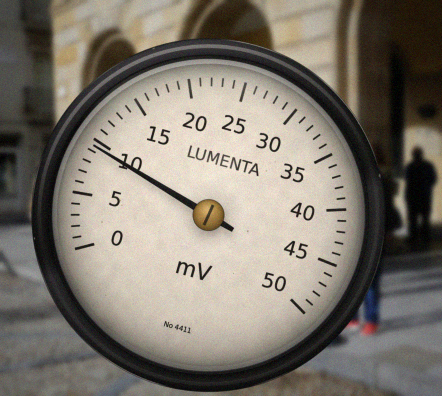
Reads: 9.5,mV
